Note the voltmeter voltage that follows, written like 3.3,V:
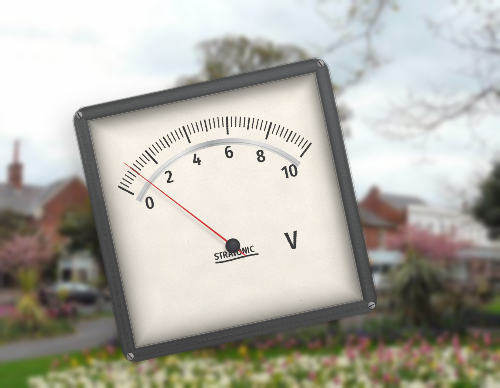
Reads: 1,V
